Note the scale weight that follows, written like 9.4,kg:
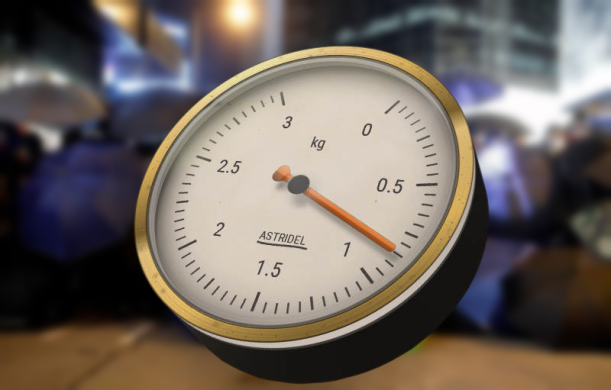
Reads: 0.85,kg
